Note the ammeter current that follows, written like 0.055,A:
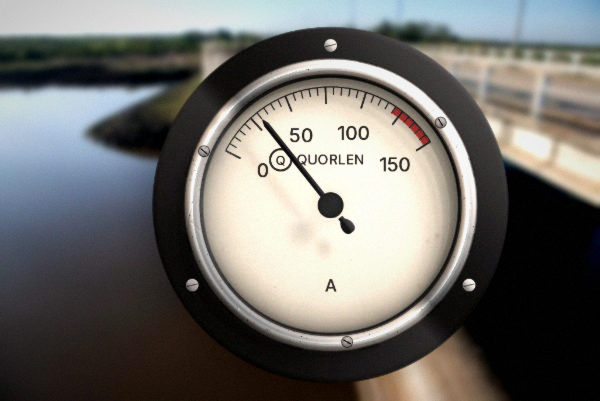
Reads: 30,A
